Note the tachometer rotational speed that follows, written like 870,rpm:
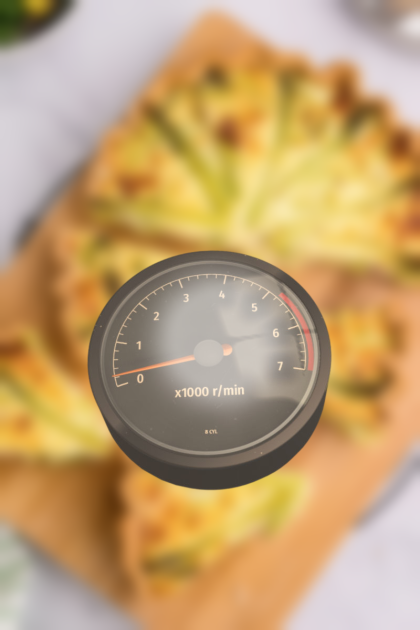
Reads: 200,rpm
